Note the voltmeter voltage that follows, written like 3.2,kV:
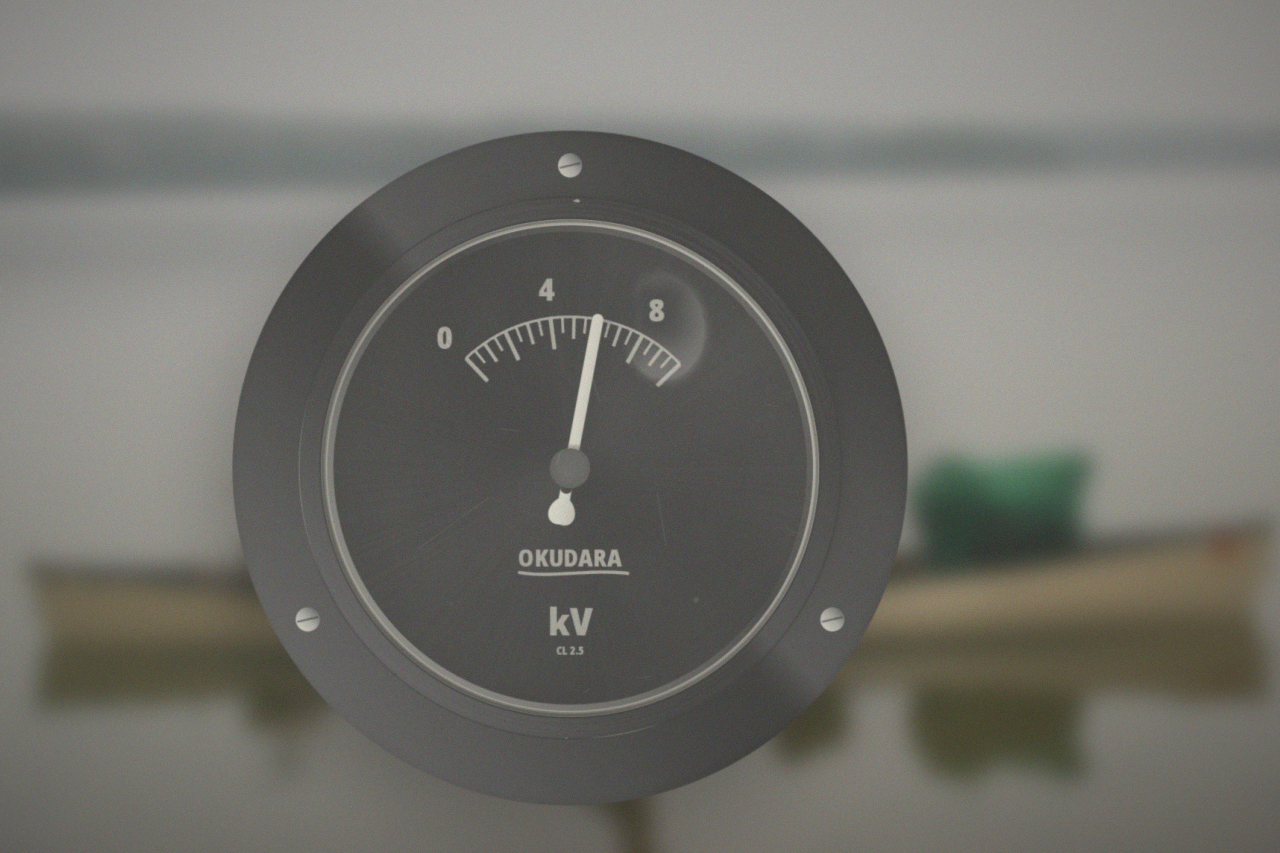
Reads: 6,kV
